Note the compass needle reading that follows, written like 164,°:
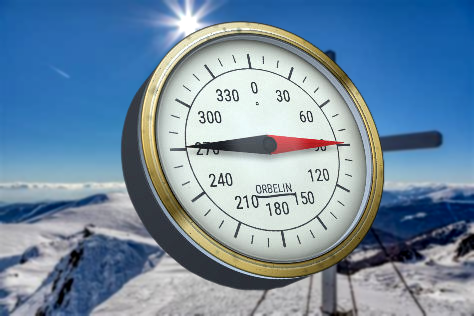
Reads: 90,°
